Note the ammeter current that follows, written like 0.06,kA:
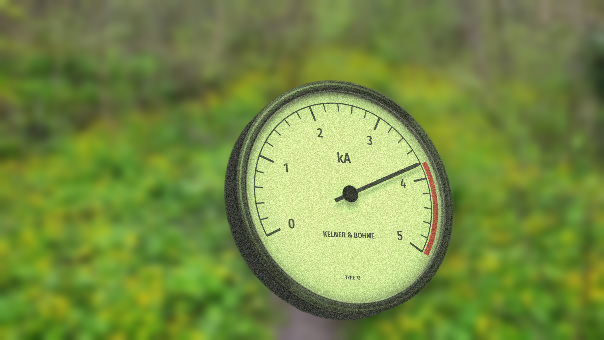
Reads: 3.8,kA
